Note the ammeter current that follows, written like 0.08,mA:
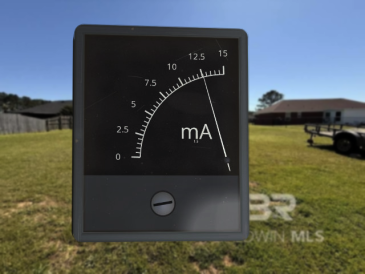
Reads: 12.5,mA
